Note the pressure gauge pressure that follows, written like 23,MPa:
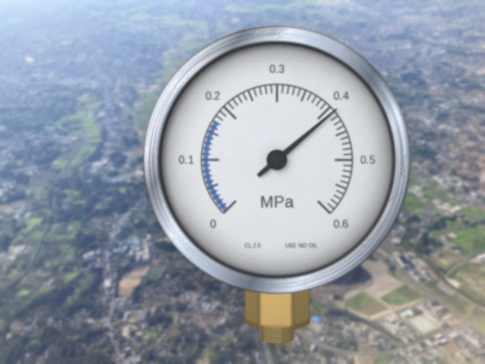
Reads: 0.41,MPa
